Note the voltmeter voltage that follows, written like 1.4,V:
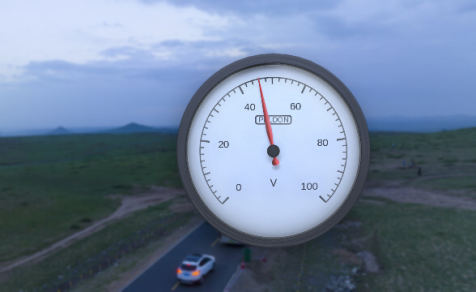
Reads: 46,V
